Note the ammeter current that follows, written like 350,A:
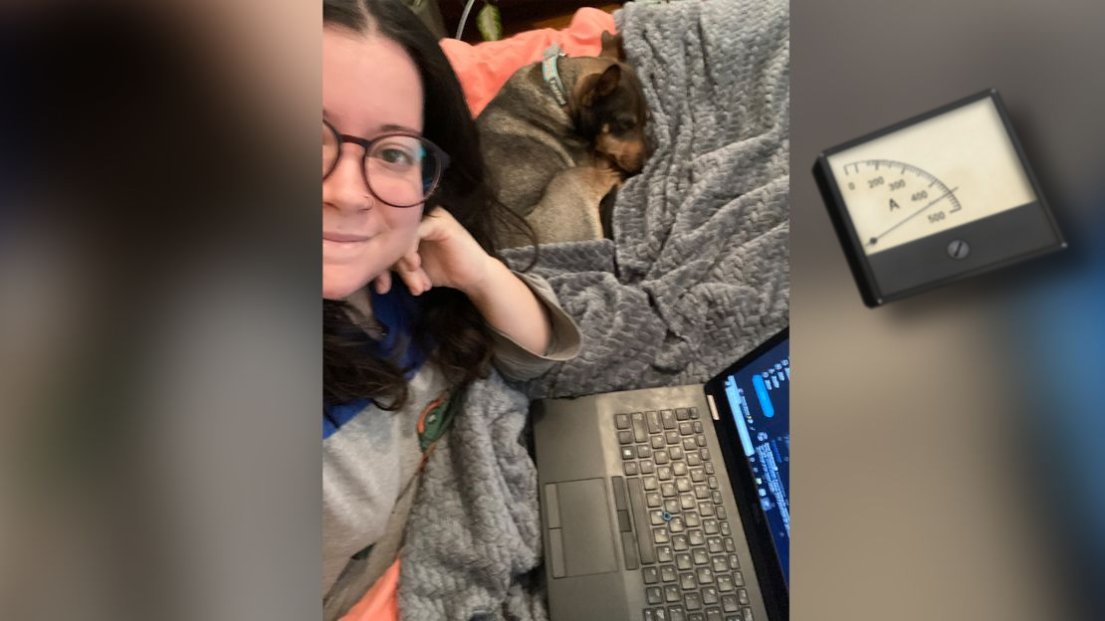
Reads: 450,A
